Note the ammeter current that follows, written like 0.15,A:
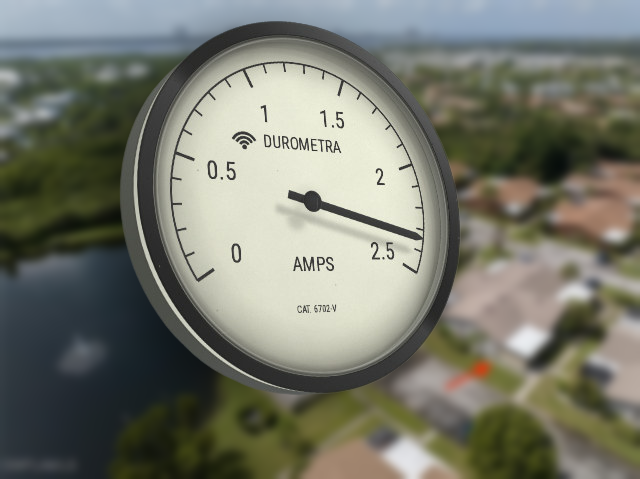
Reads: 2.35,A
